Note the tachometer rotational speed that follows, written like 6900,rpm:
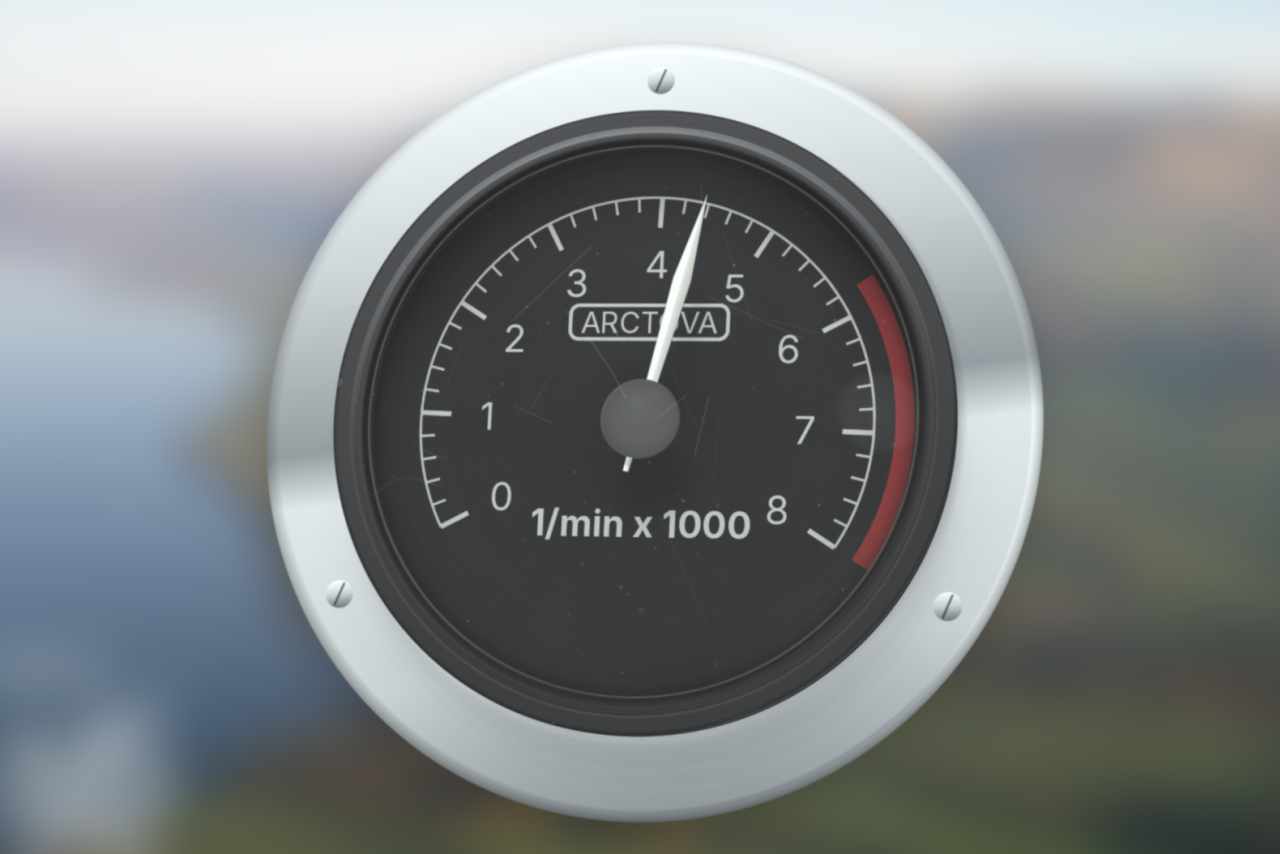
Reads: 4400,rpm
